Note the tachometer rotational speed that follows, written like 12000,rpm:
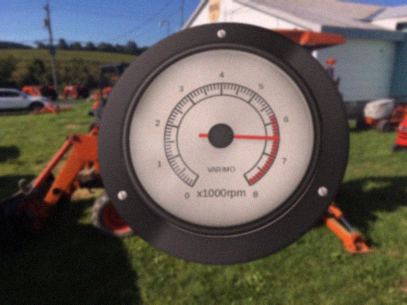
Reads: 6500,rpm
